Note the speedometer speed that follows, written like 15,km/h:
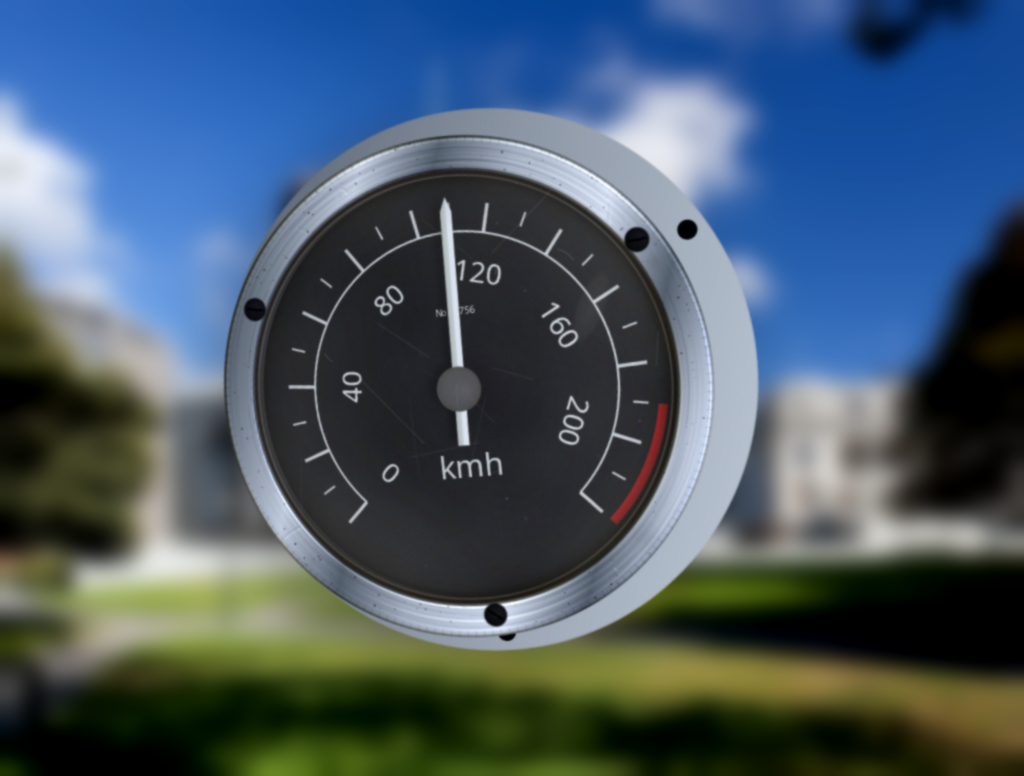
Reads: 110,km/h
